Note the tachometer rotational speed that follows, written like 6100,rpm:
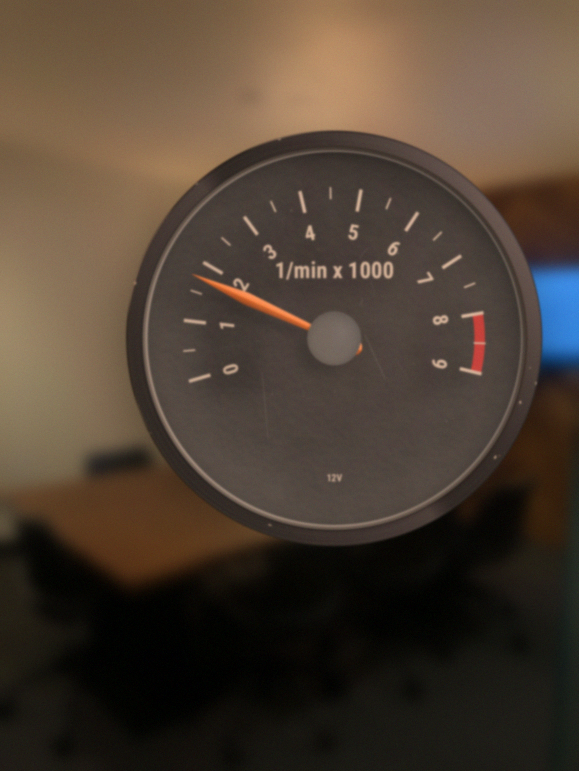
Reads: 1750,rpm
